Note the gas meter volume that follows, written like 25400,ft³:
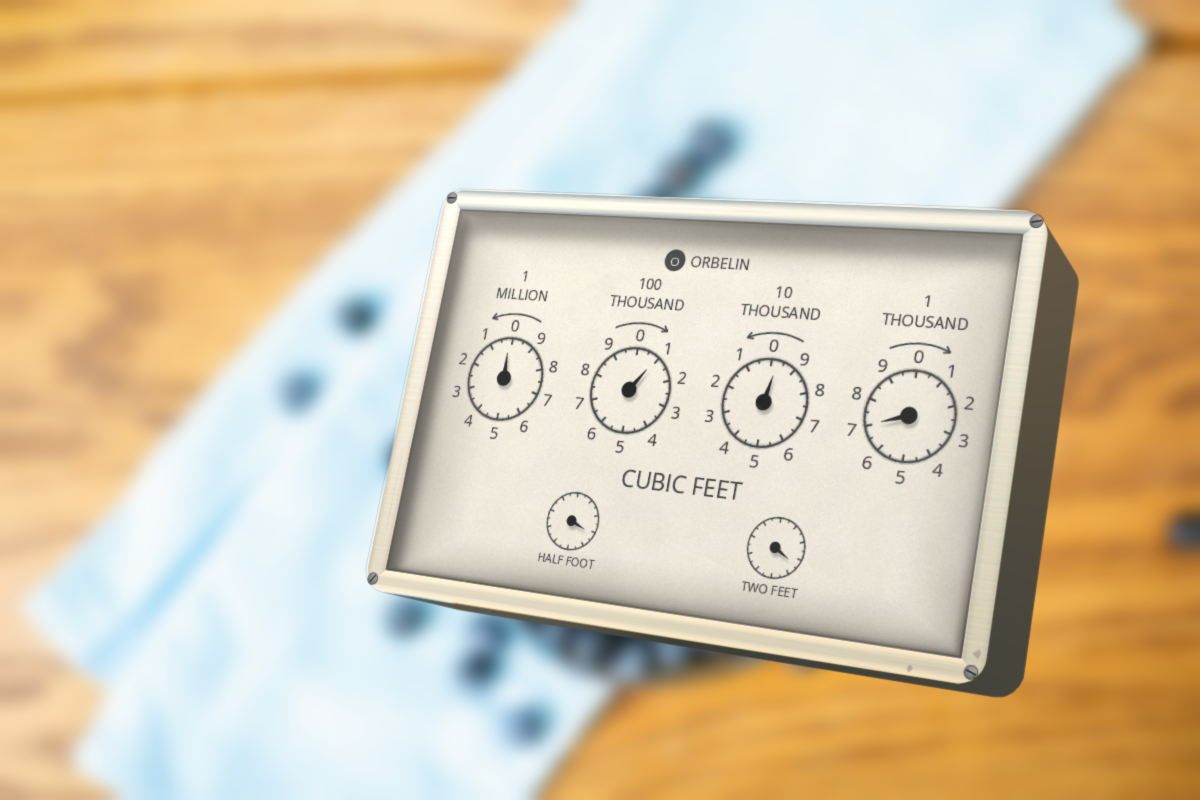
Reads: 9700,ft³
